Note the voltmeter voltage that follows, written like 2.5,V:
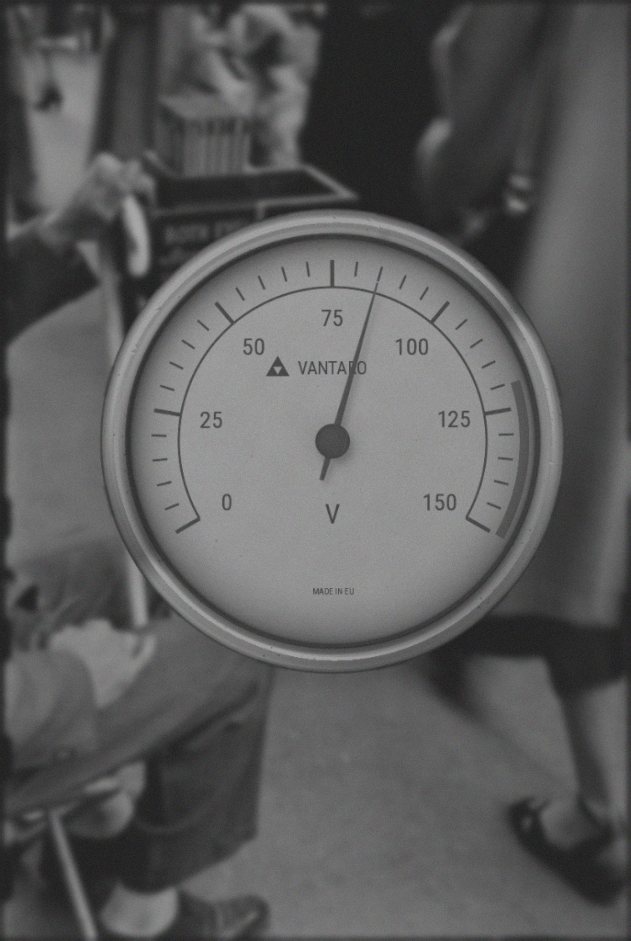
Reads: 85,V
